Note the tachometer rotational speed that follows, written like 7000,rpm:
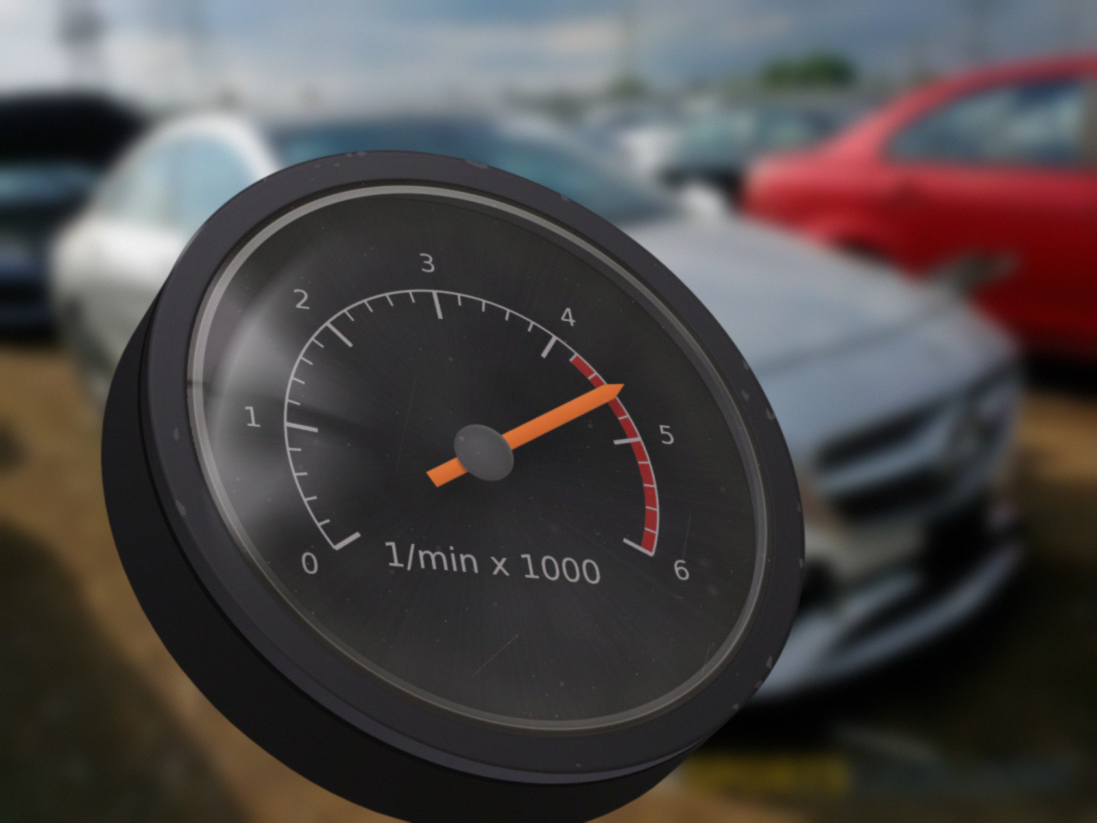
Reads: 4600,rpm
